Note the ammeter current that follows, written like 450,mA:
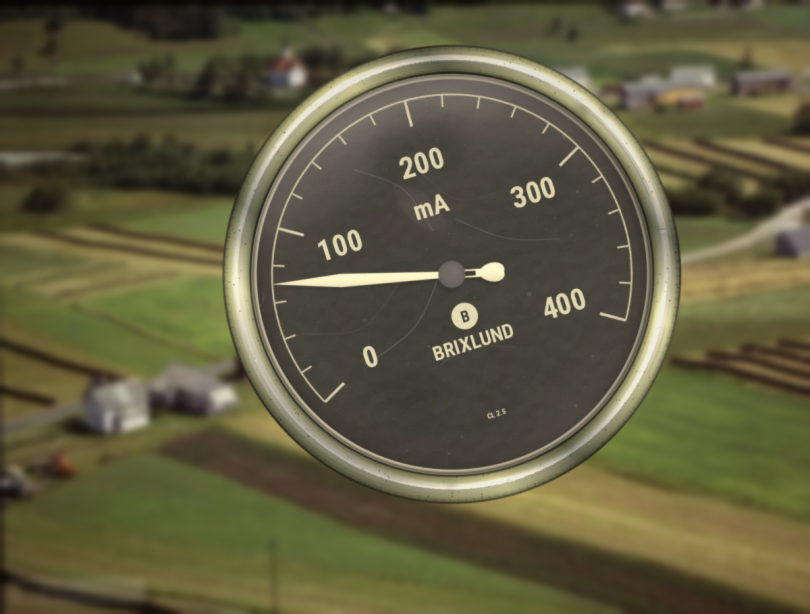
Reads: 70,mA
